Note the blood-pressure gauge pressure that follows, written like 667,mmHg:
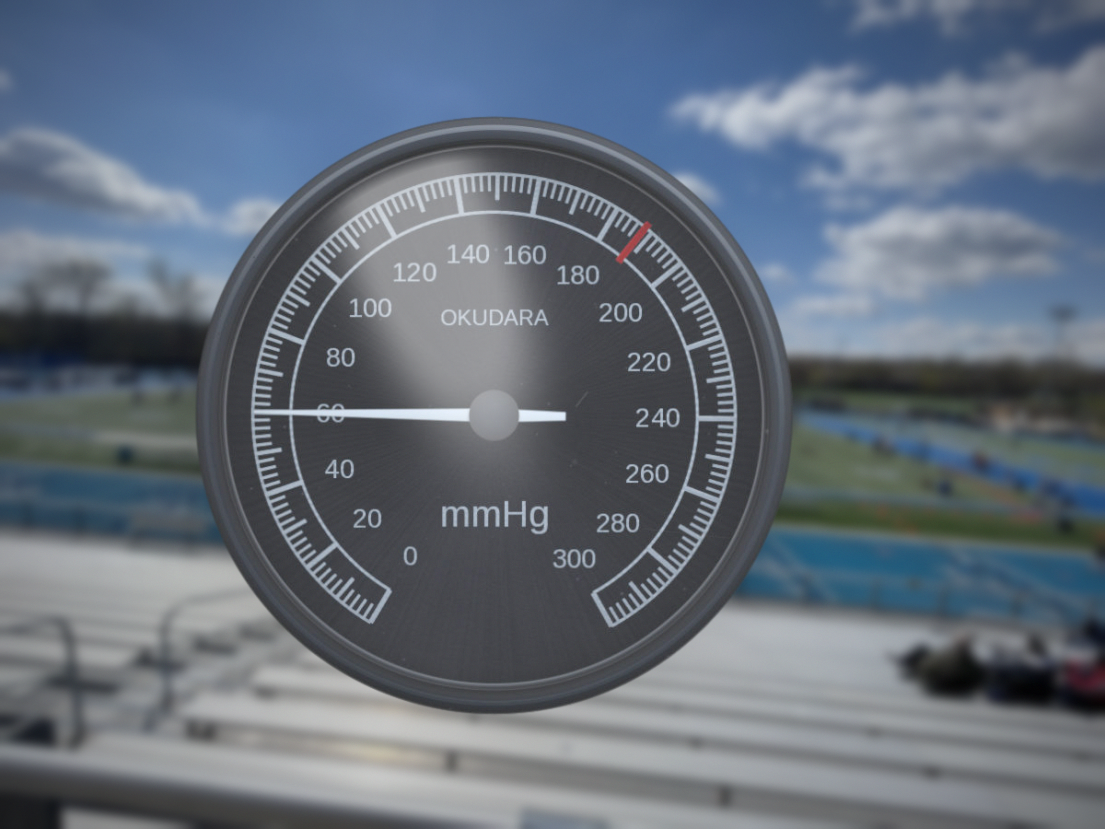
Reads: 60,mmHg
